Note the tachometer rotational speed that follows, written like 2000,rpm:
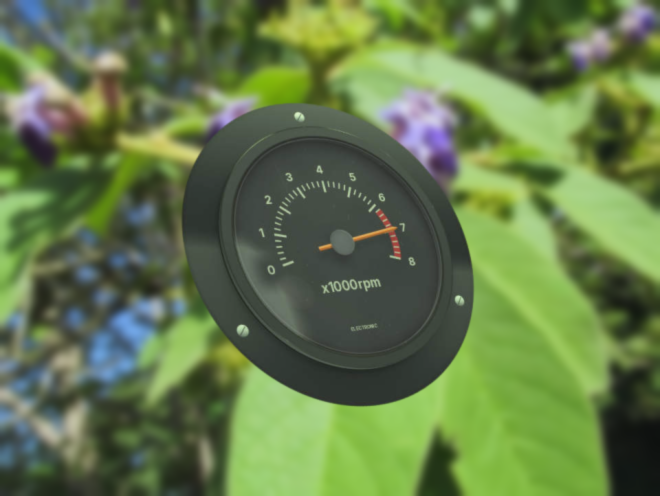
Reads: 7000,rpm
